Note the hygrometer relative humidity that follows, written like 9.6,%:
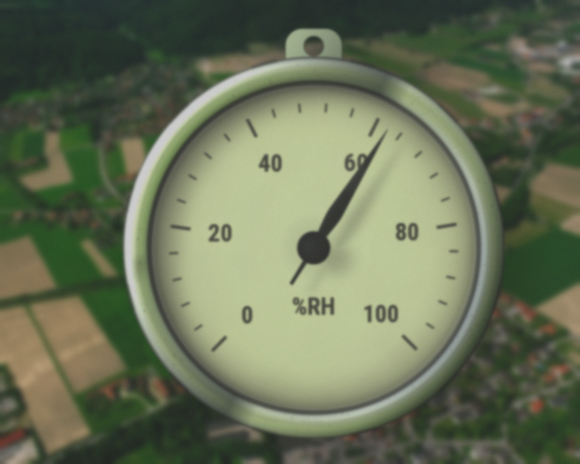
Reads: 62,%
